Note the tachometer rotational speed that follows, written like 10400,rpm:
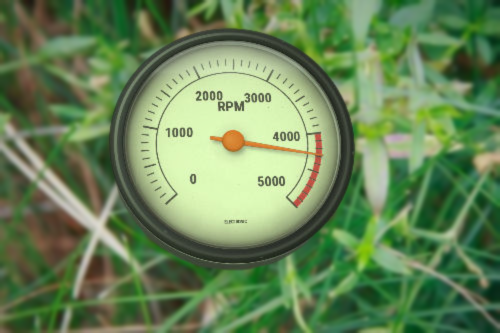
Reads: 4300,rpm
